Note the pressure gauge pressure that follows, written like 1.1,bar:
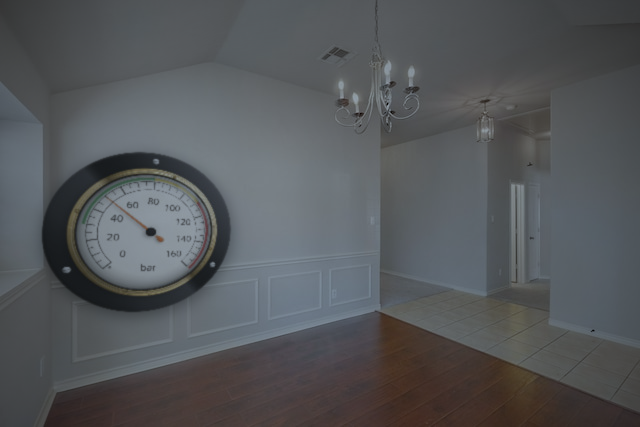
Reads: 50,bar
